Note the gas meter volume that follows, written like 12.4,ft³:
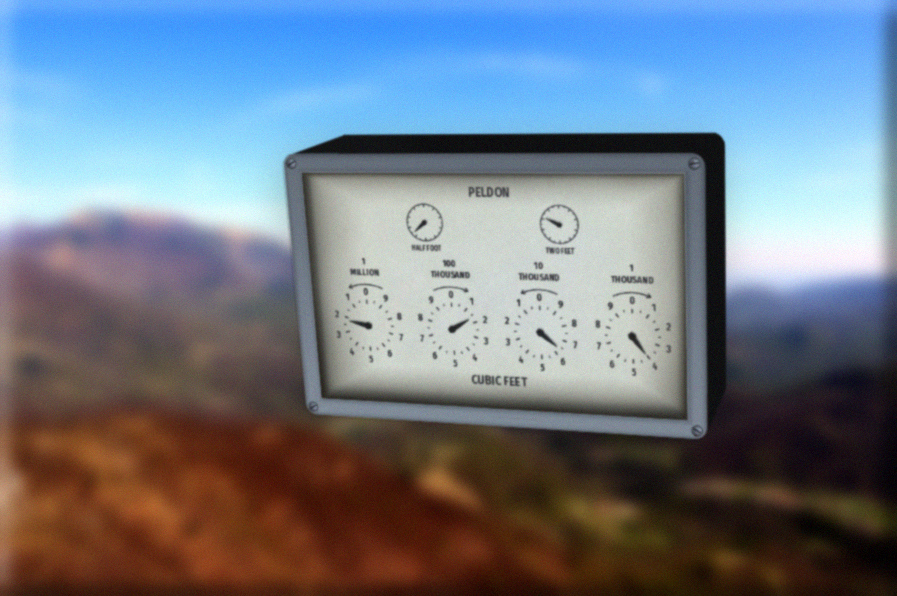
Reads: 216400,ft³
